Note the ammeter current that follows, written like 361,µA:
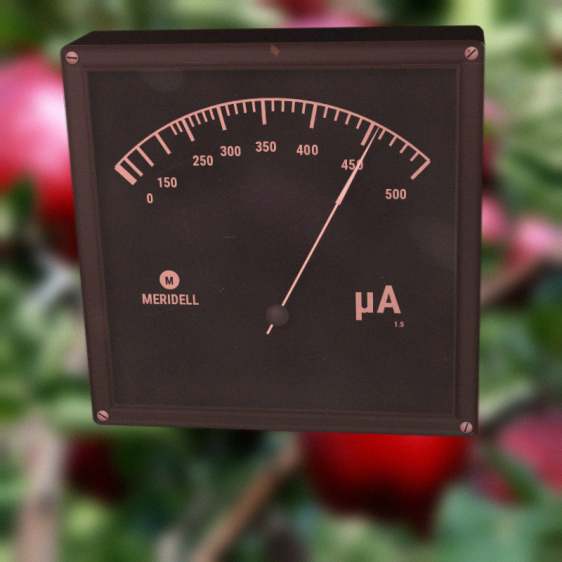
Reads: 455,µA
